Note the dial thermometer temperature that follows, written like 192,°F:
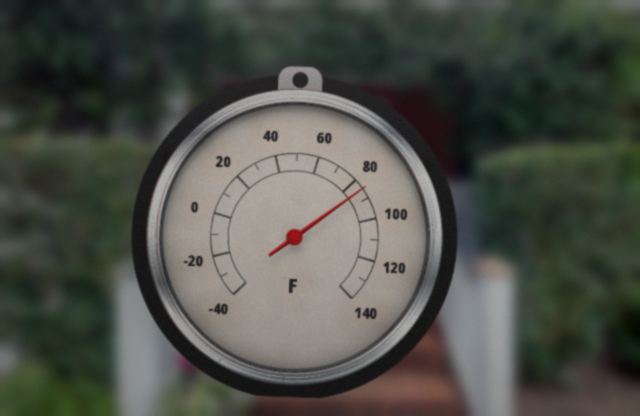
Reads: 85,°F
